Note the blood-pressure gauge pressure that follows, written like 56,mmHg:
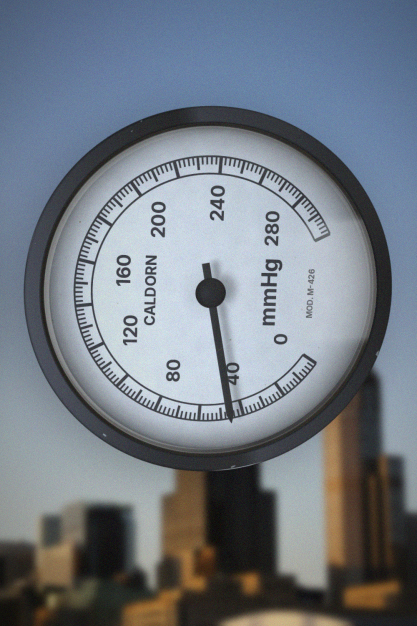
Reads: 46,mmHg
